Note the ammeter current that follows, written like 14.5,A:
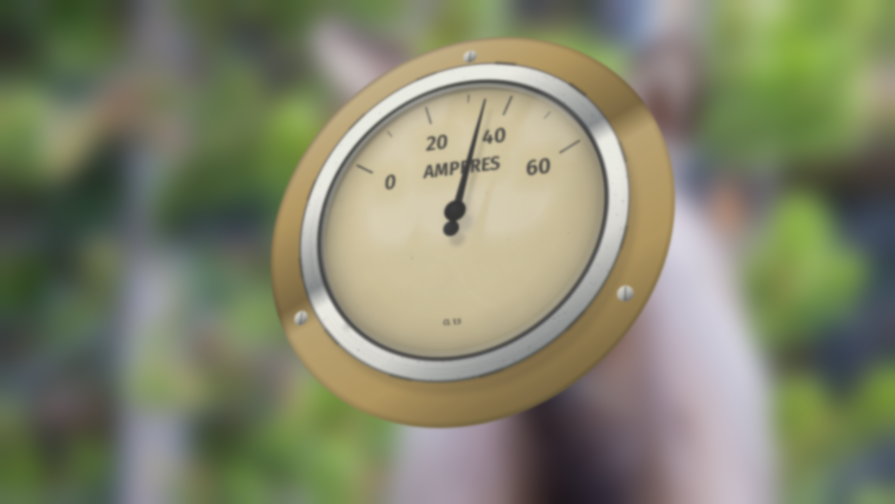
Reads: 35,A
